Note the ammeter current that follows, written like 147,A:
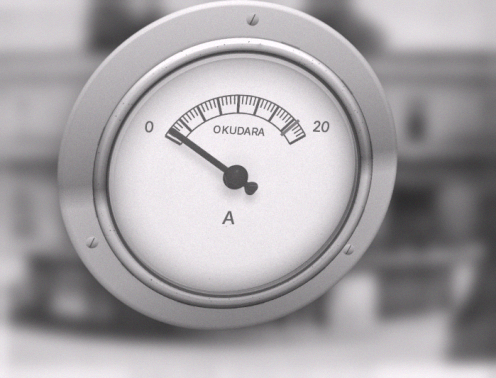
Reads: 1,A
